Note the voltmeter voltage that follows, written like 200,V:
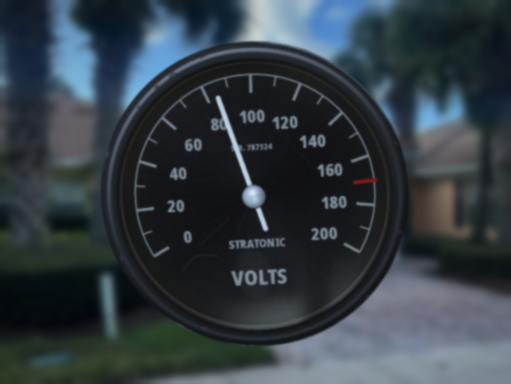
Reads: 85,V
